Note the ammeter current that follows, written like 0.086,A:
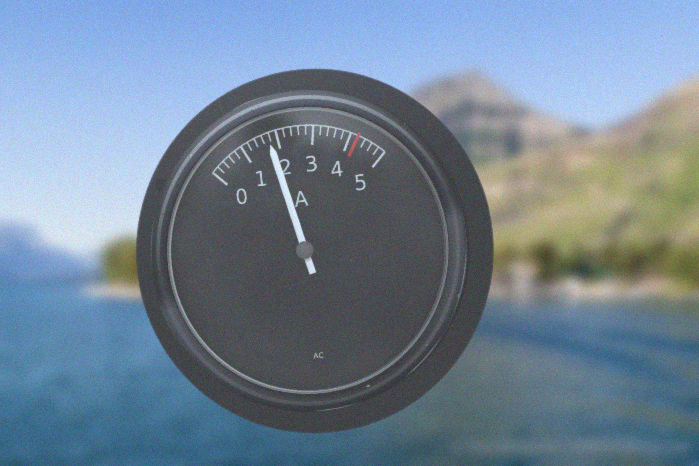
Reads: 1.8,A
